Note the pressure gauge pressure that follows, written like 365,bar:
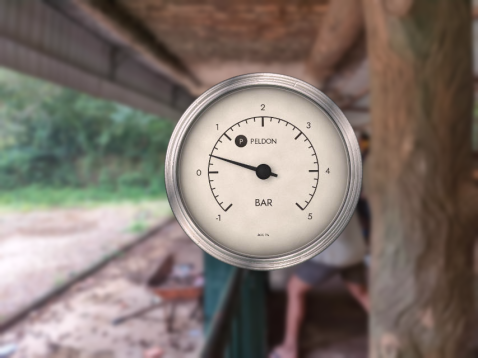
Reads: 0.4,bar
